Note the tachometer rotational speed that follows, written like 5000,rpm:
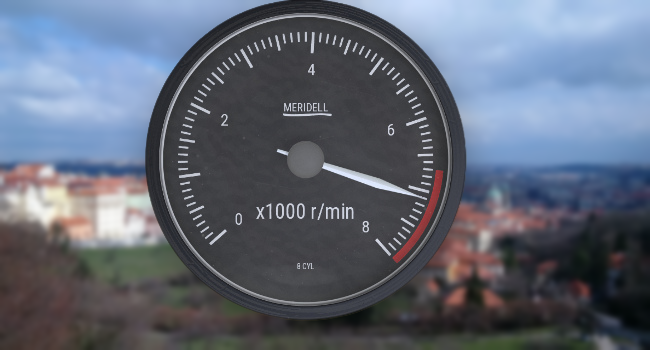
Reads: 7100,rpm
